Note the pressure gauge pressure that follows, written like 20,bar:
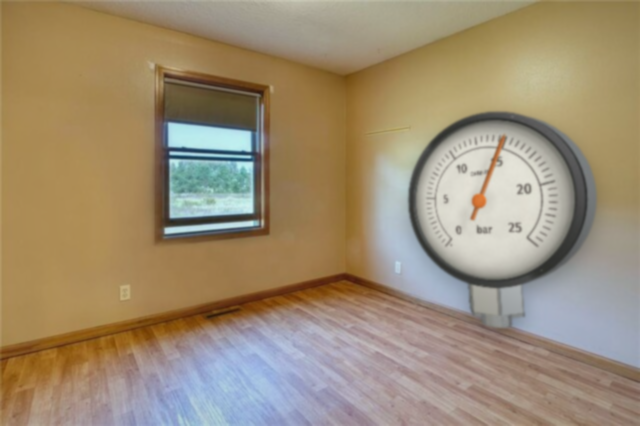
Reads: 15,bar
